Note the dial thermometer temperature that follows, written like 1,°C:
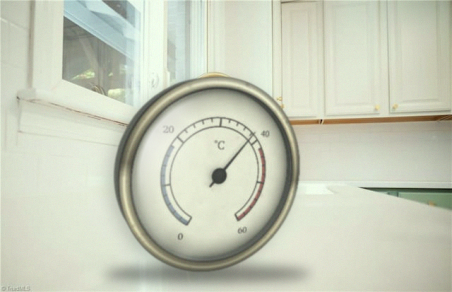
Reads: 38,°C
